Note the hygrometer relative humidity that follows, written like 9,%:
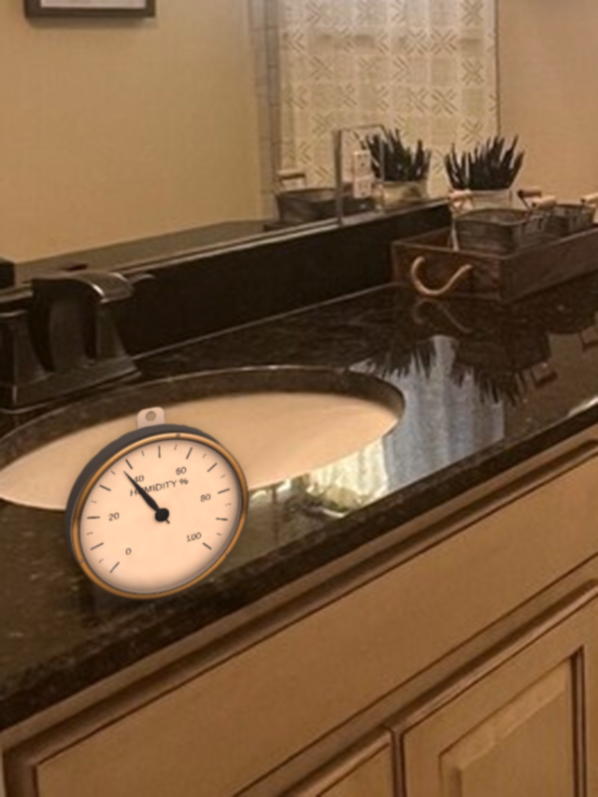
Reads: 37.5,%
